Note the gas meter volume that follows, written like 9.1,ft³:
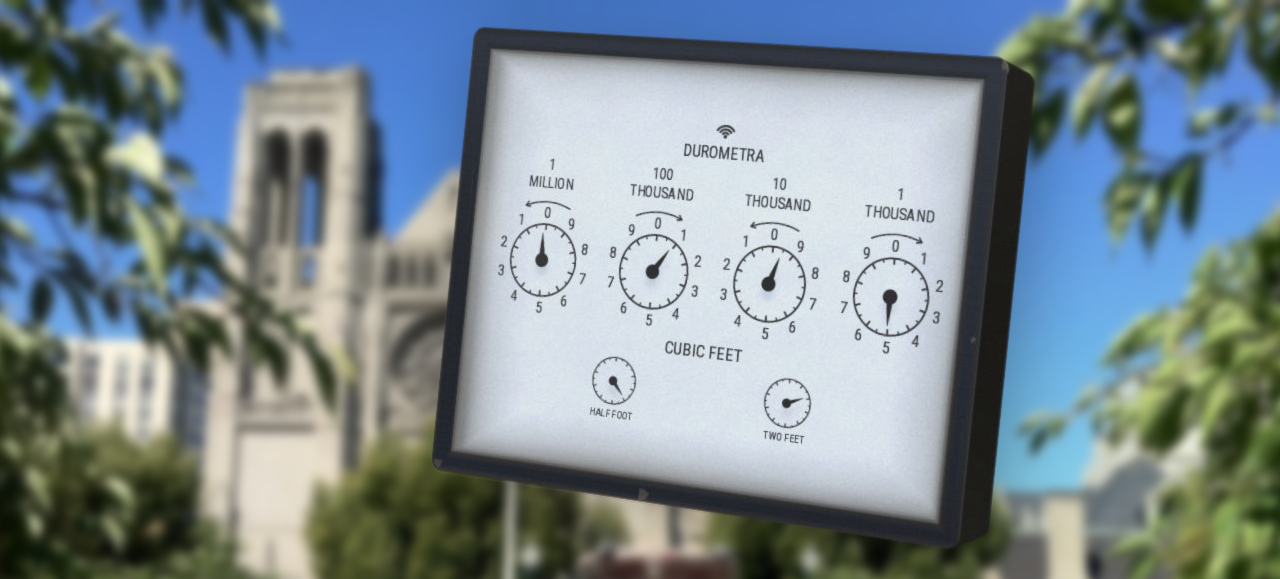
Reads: 9500,ft³
